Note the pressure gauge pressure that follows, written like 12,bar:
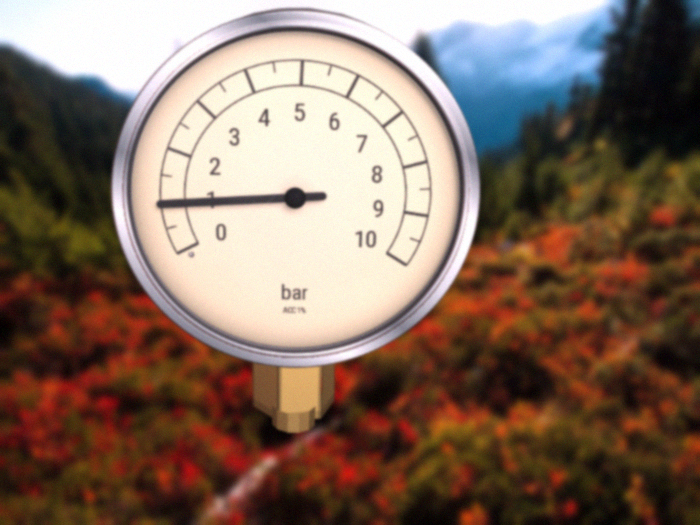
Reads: 1,bar
